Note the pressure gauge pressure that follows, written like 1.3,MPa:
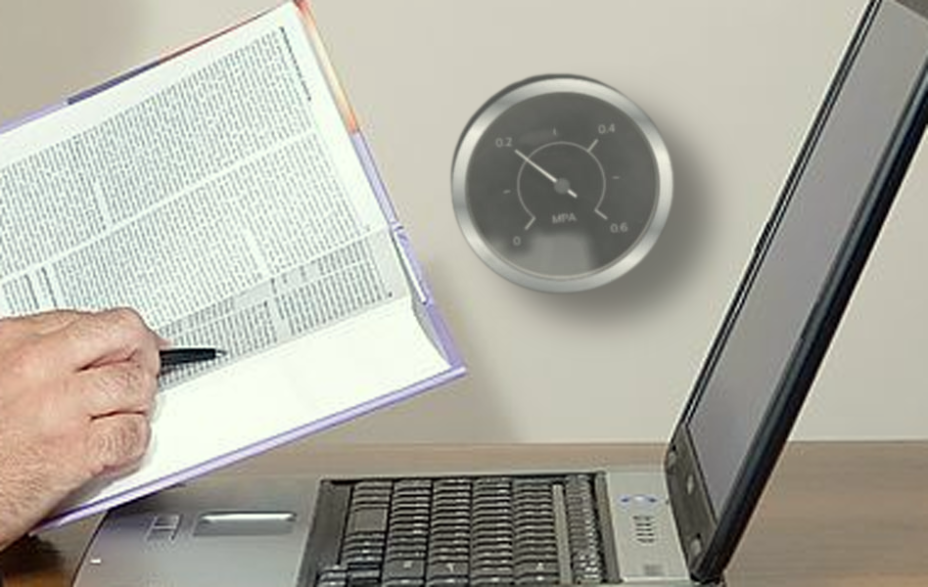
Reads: 0.2,MPa
